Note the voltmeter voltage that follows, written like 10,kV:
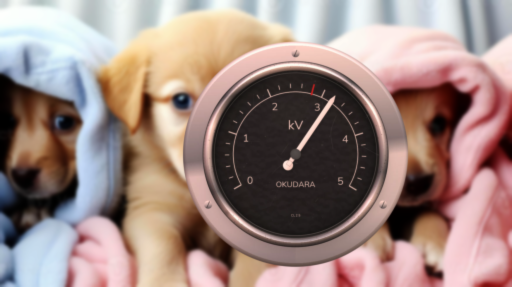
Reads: 3.2,kV
